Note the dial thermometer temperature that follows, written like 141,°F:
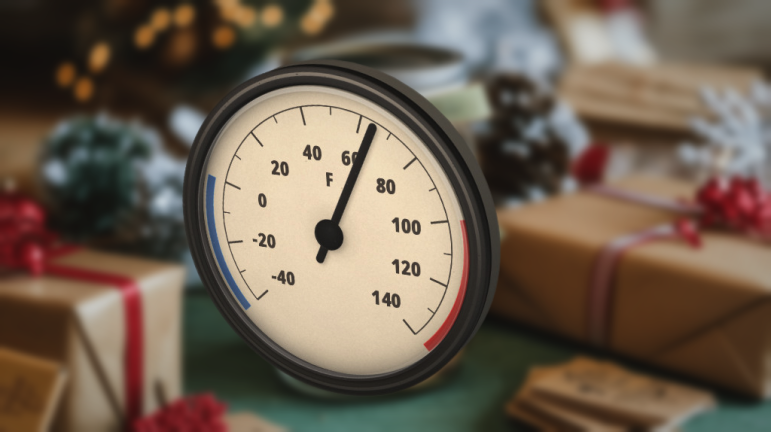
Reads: 65,°F
